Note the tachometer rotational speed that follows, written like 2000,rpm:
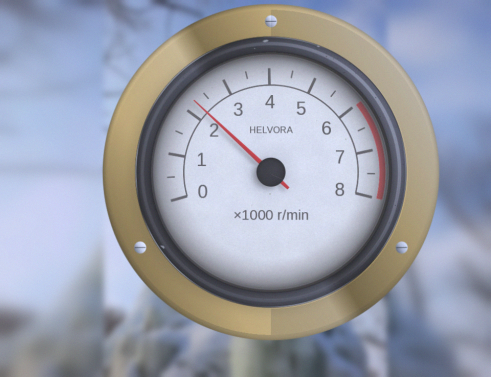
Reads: 2250,rpm
